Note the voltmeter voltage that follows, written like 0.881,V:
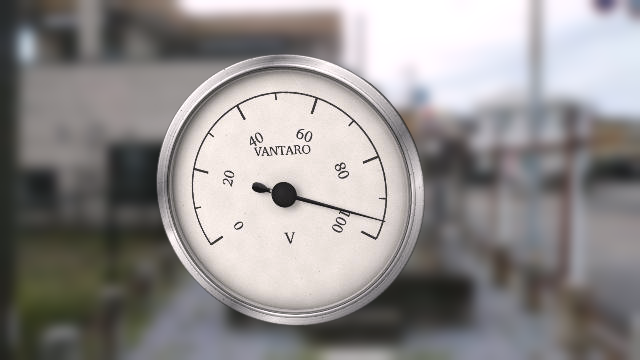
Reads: 95,V
